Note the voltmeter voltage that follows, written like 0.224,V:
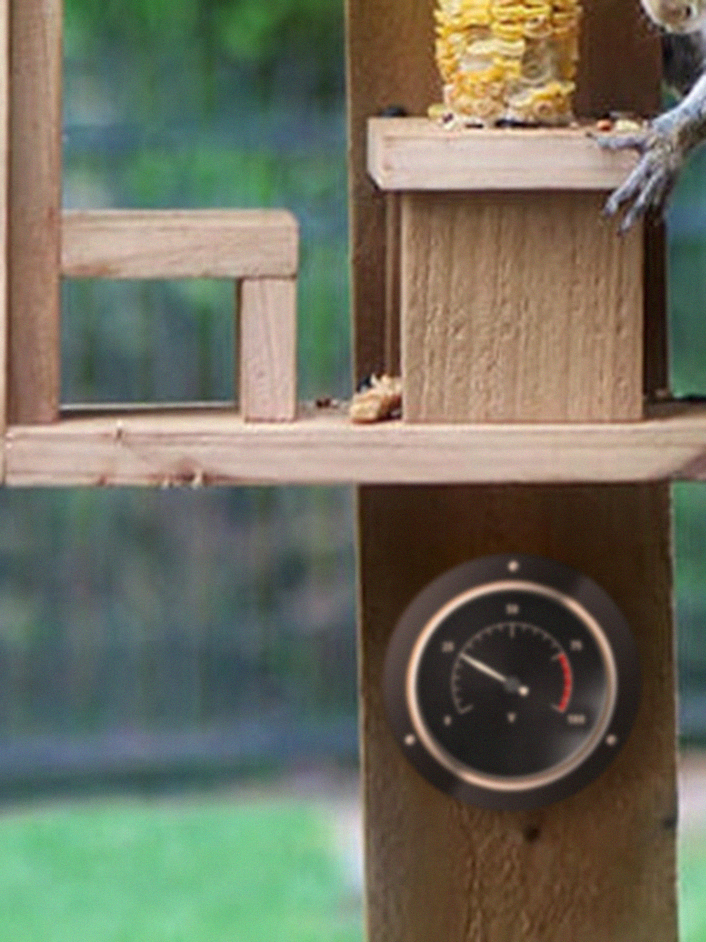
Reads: 25,V
